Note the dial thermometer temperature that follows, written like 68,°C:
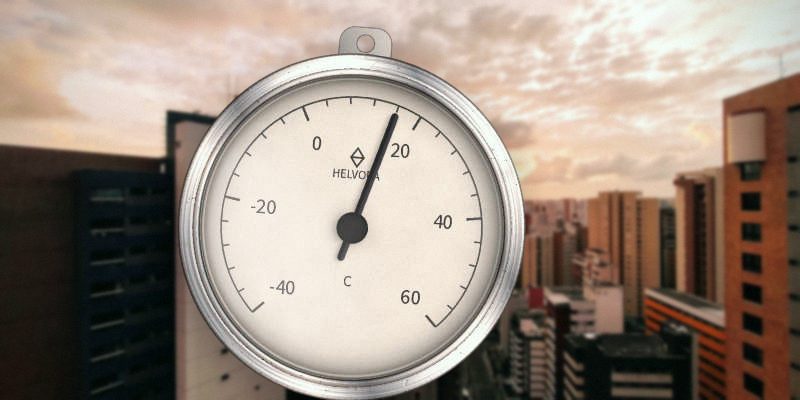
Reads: 16,°C
